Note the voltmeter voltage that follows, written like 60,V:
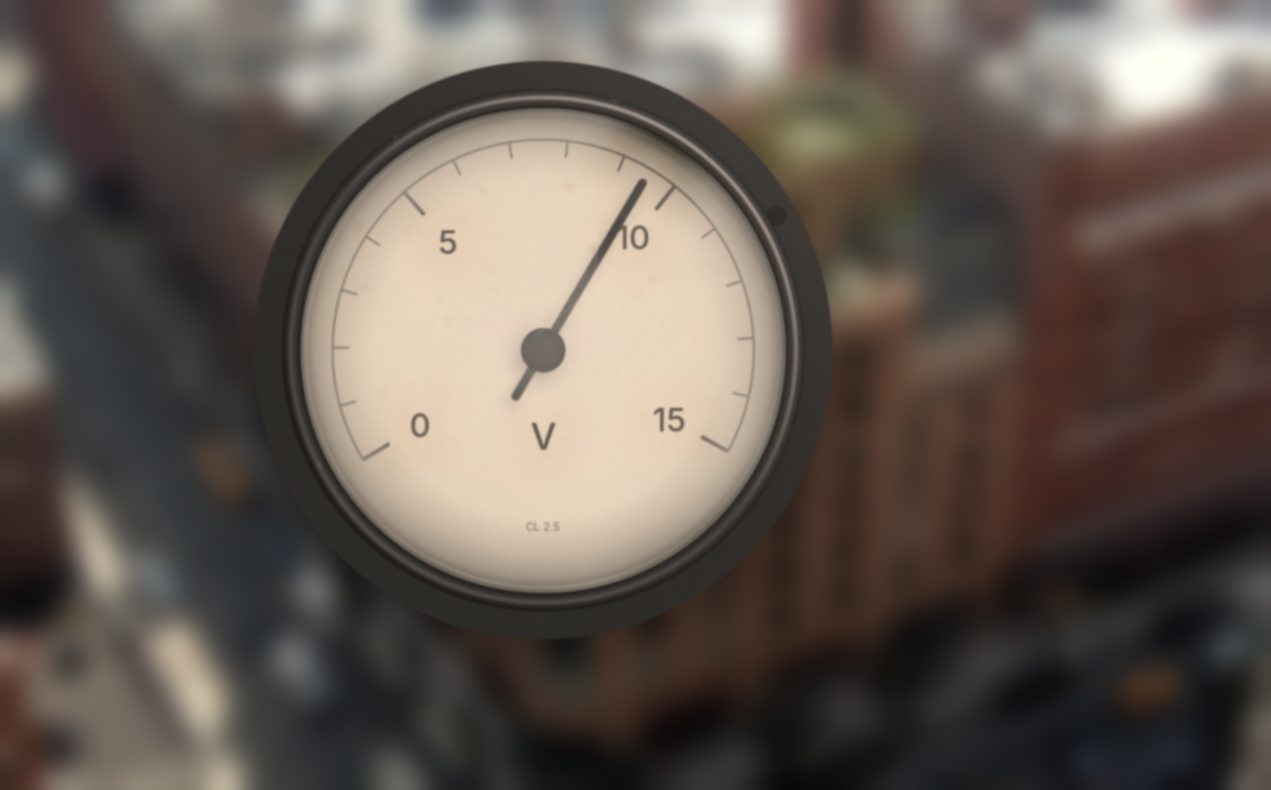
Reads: 9.5,V
